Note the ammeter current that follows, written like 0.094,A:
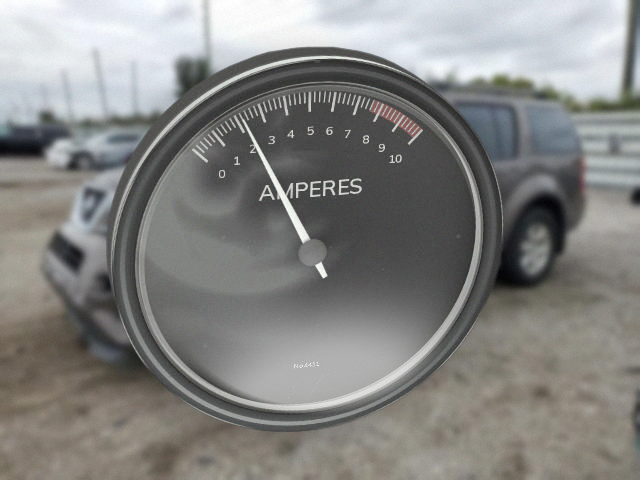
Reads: 2.2,A
